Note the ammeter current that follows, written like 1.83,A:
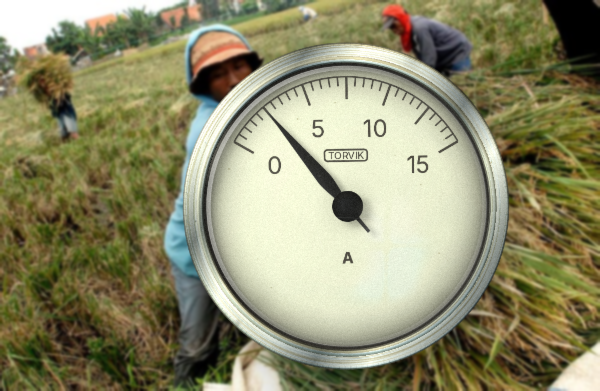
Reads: 2.5,A
